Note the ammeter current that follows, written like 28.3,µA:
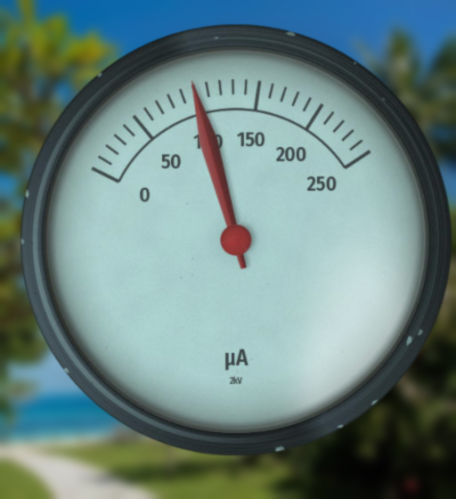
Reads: 100,µA
